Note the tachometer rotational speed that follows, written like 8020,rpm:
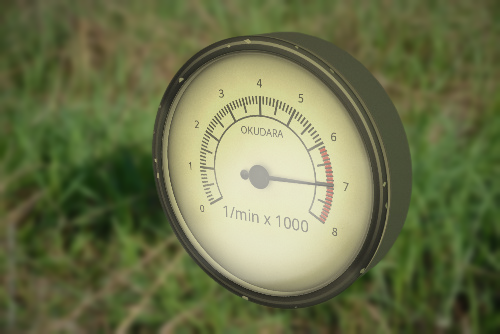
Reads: 7000,rpm
